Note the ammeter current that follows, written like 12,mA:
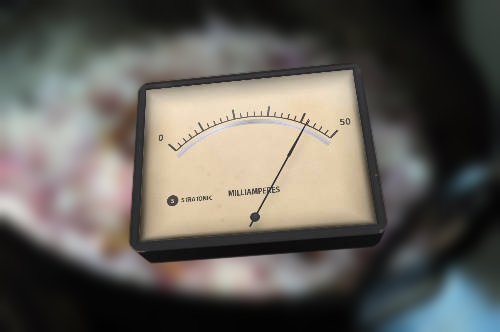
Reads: 42,mA
